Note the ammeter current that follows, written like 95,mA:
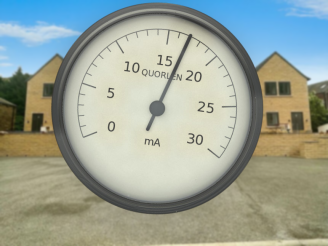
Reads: 17,mA
